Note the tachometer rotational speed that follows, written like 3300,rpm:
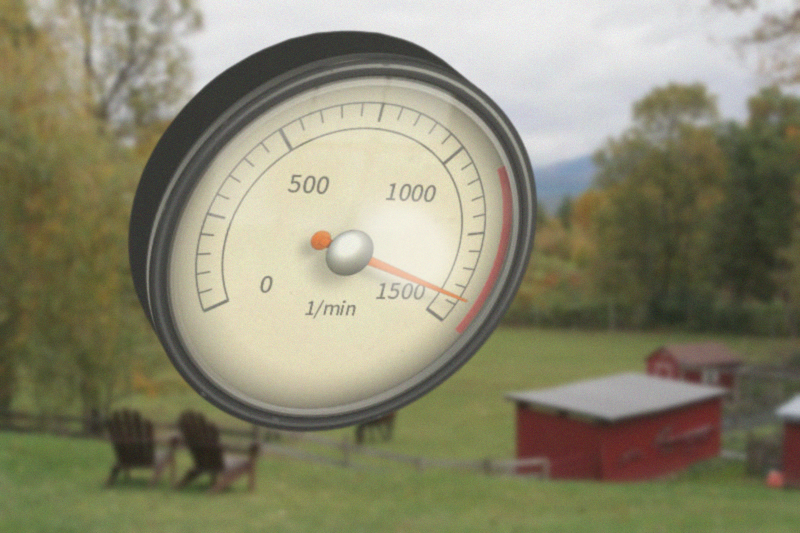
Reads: 1425,rpm
